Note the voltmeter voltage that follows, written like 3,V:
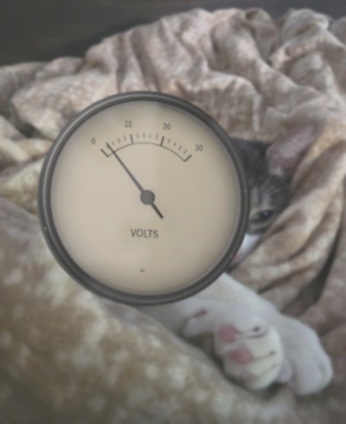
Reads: 2,V
